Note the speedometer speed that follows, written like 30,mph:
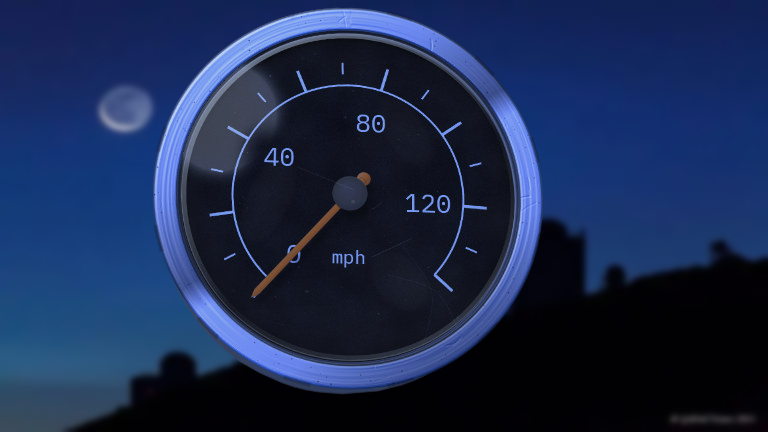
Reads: 0,mph
